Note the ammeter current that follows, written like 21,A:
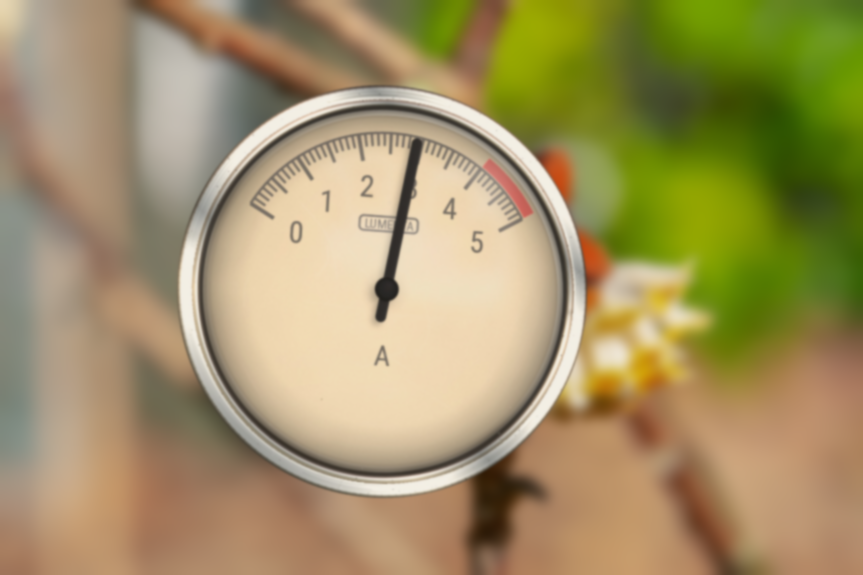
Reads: 2.9,A
